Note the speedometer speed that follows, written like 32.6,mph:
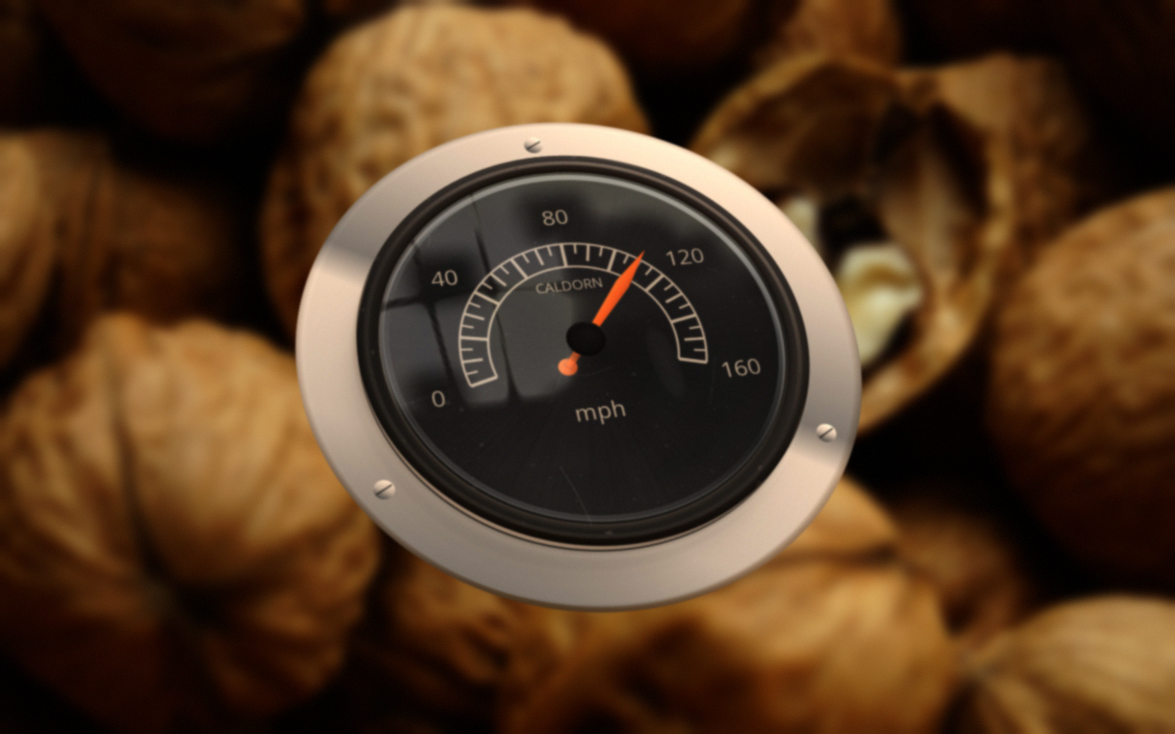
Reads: 110,mph
